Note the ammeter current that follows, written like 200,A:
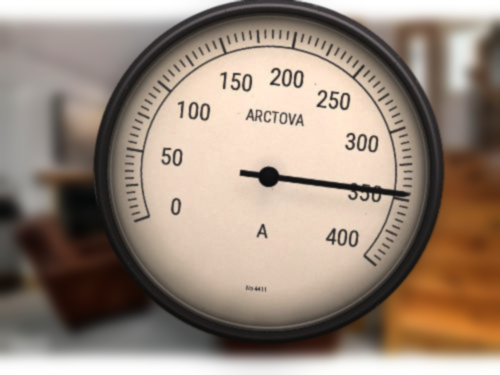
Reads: 345,A
